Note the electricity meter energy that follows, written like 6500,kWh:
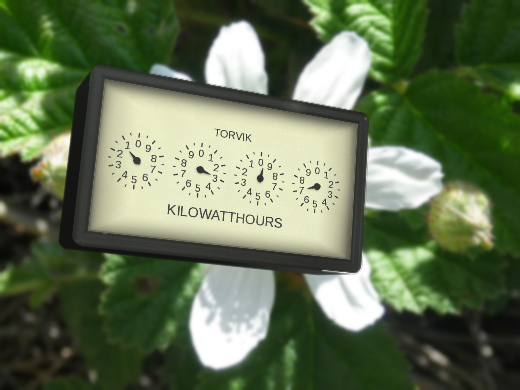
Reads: 1297,kWh
